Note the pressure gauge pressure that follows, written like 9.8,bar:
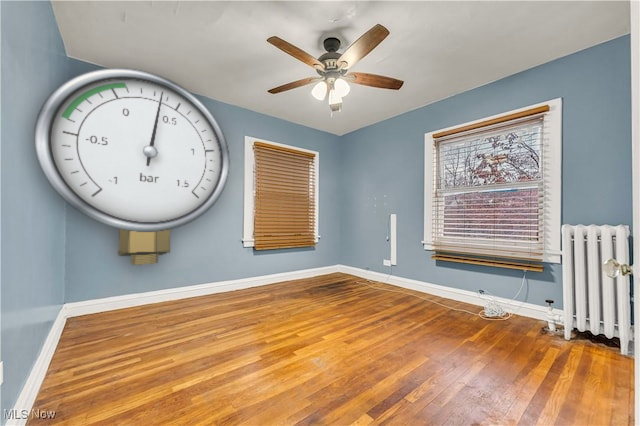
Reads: 0.35,bar
